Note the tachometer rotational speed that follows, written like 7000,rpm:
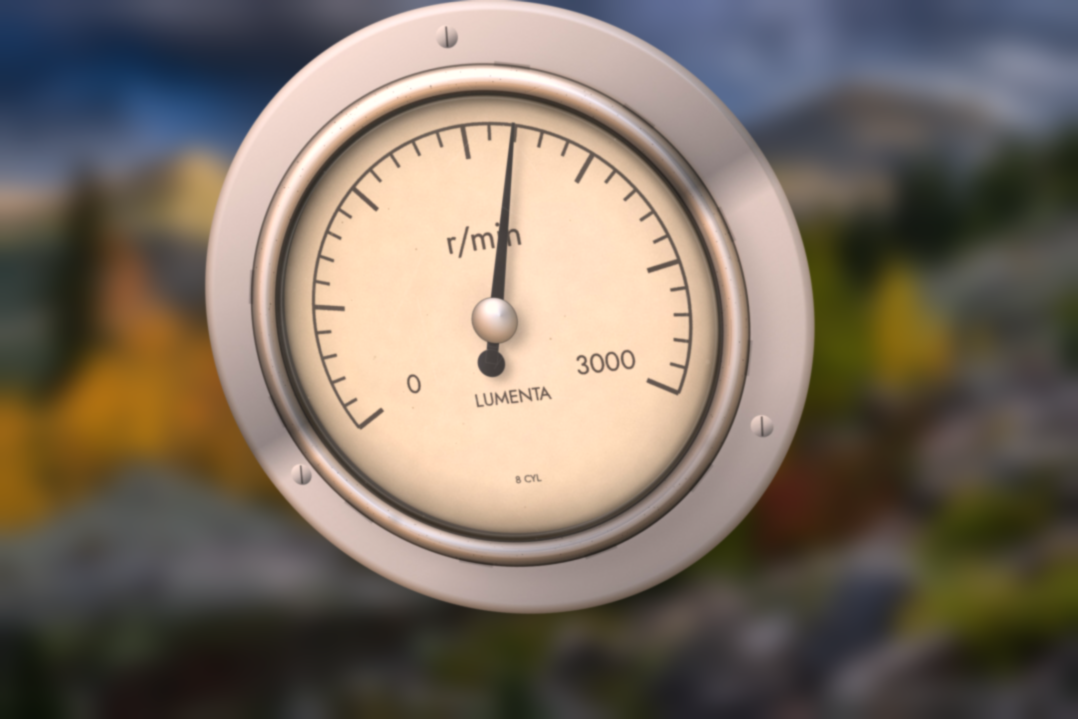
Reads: 1700,rpm
